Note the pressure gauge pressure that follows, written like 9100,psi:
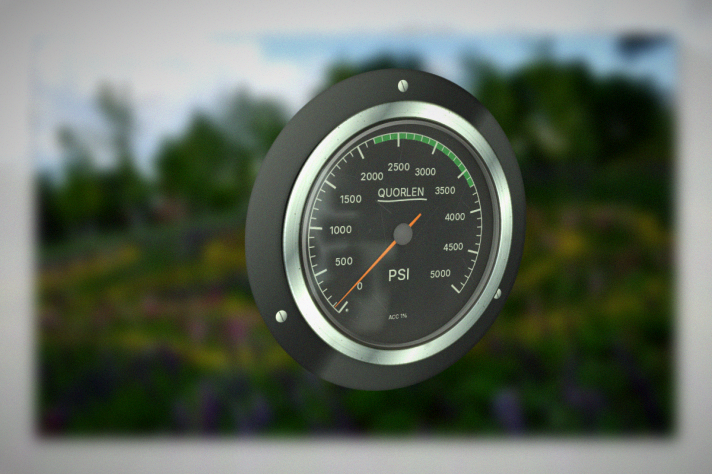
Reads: 100,psi
